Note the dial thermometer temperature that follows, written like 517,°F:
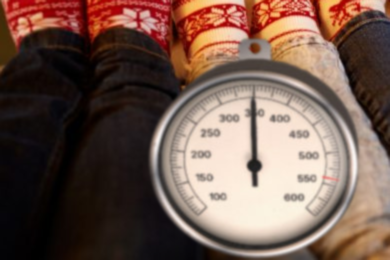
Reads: 350,°F
